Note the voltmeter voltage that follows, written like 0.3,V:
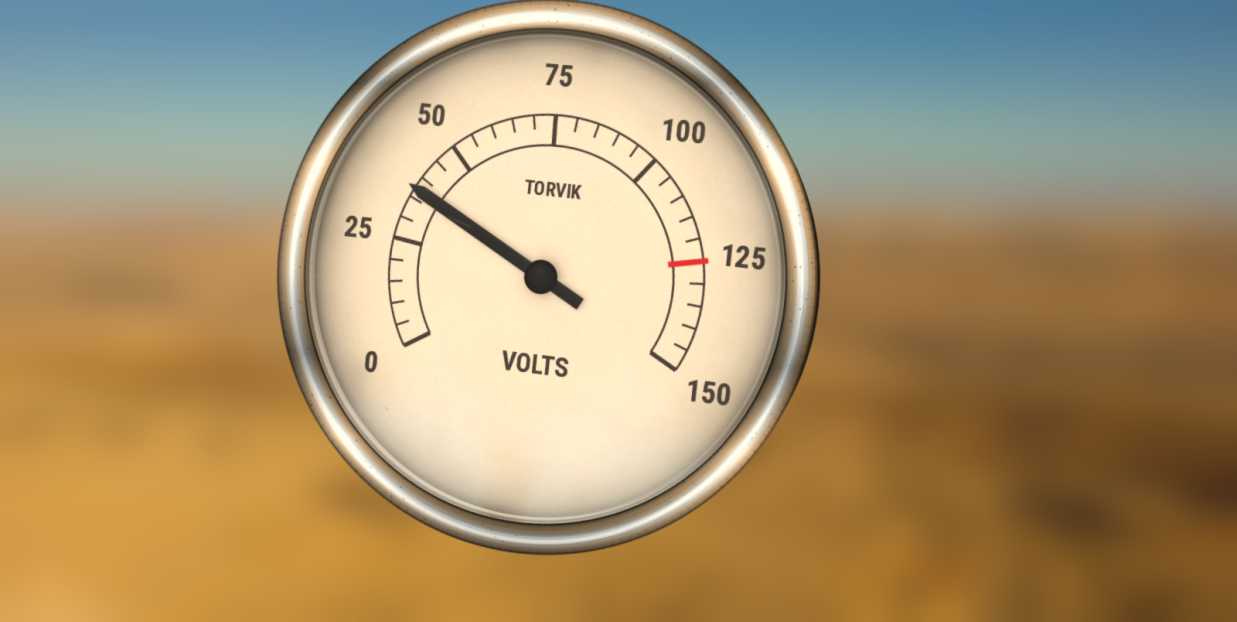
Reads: 37.5,V
